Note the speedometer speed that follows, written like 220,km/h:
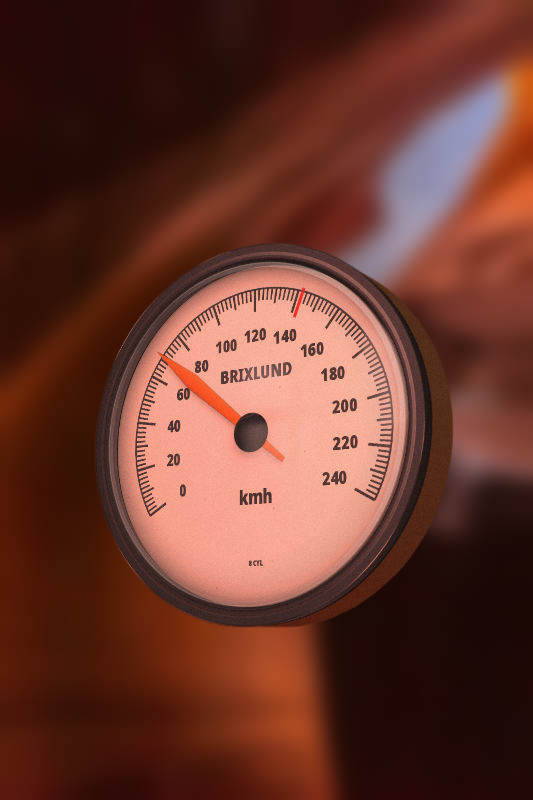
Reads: 70,km/h
